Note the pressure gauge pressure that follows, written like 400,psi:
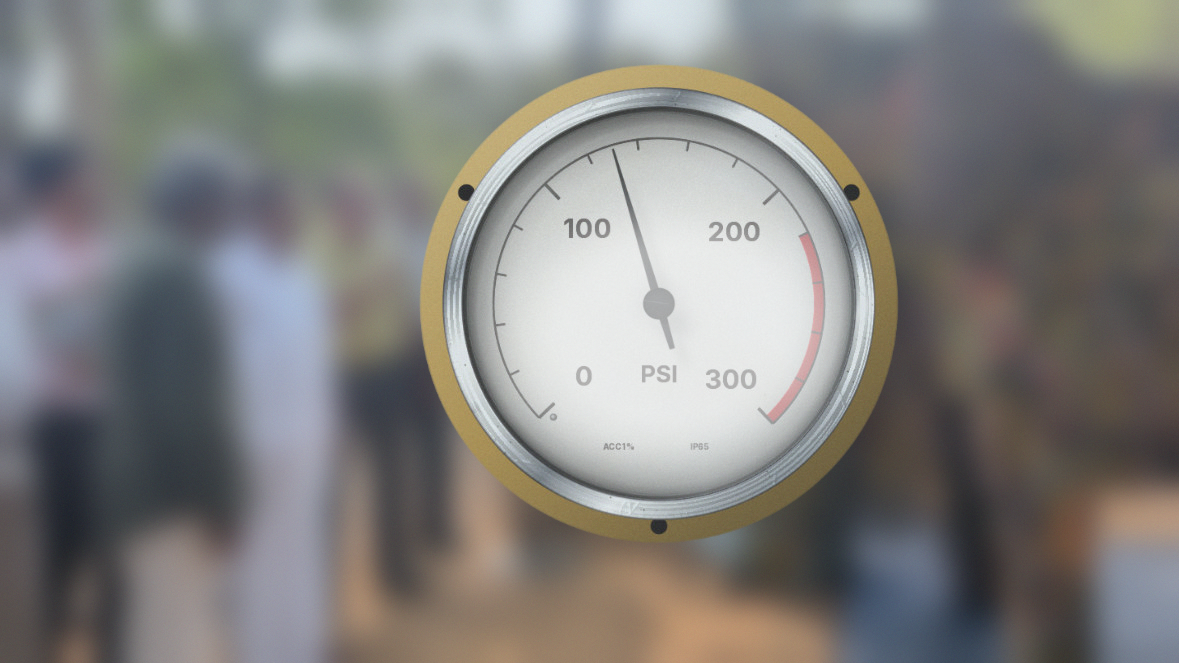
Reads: 130,psi
